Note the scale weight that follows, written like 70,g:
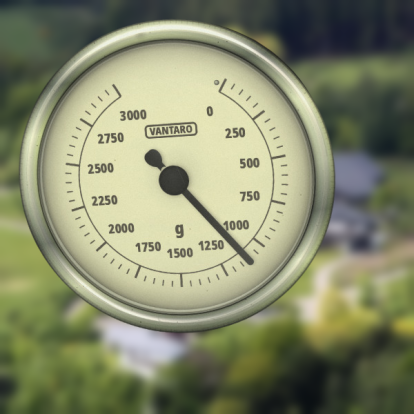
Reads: 1100,g
